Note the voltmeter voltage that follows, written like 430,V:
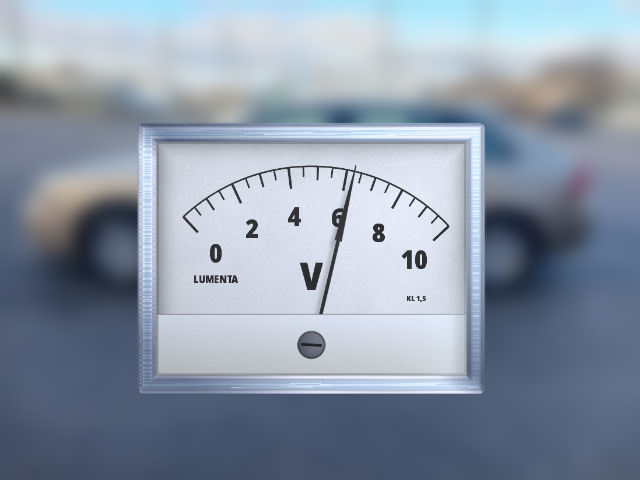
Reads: 6.25,V
